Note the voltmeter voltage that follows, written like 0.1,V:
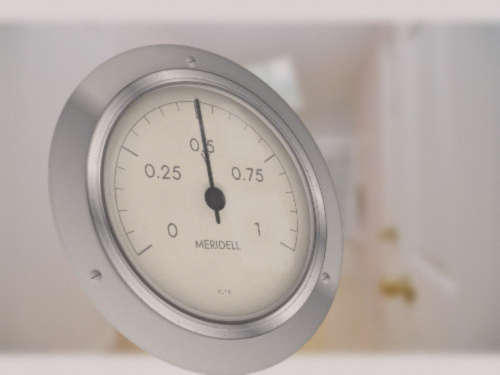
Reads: 0.5,V
